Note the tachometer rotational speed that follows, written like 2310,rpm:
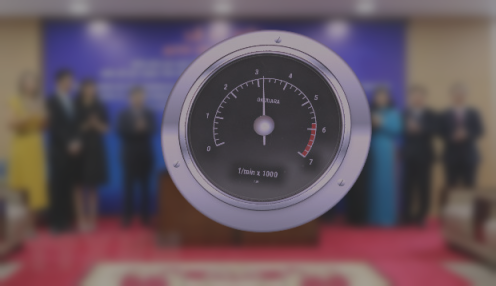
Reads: 3200,rpm
